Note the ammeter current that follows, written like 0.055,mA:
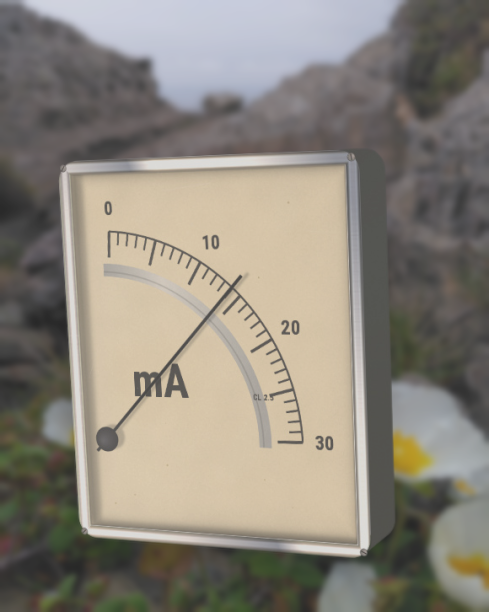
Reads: 14,mA
